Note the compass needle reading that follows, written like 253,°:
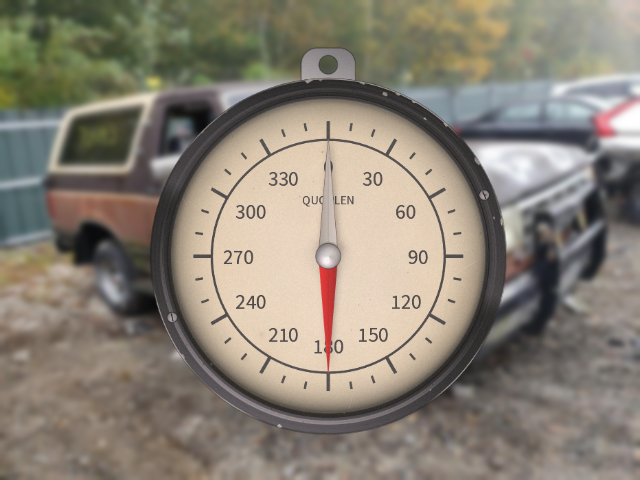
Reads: 180,°
